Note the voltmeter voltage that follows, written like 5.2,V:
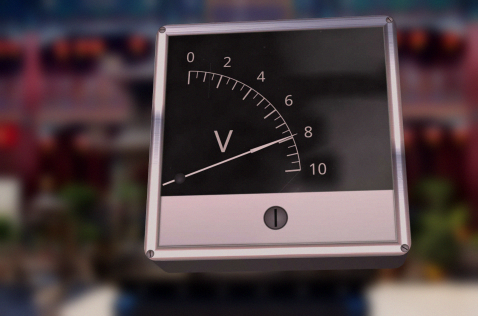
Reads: 8,V
